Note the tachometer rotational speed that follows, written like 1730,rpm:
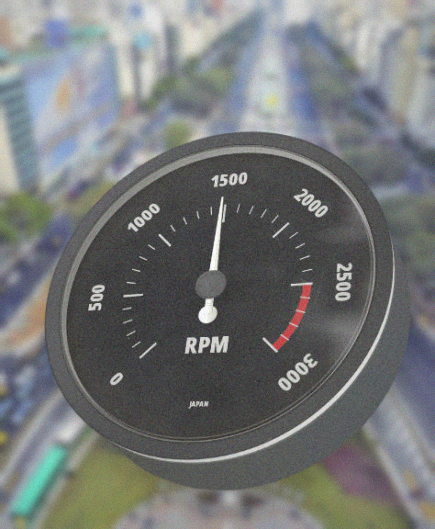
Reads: 1500,rpm
